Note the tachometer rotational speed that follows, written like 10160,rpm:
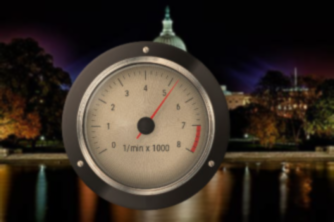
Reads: 5200,rpm
